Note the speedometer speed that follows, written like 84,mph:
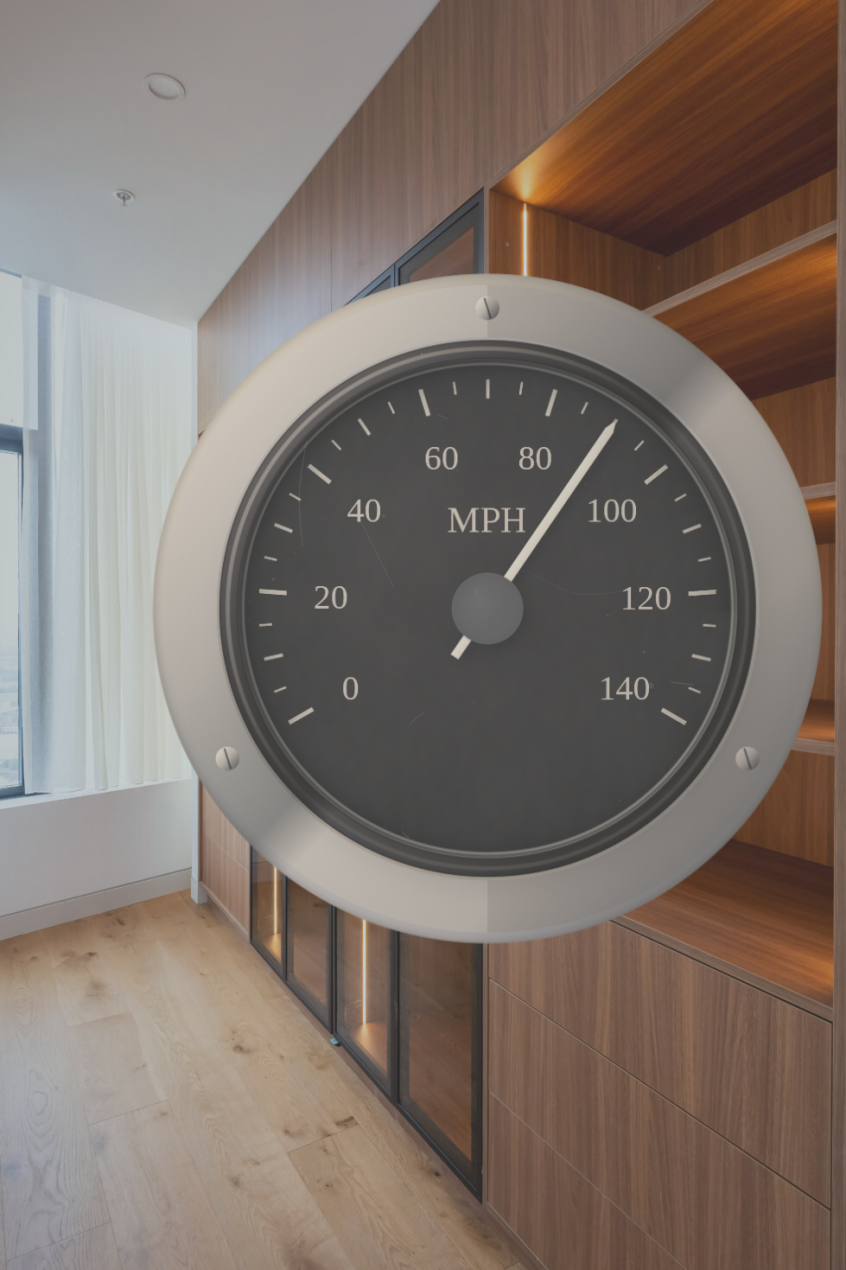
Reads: 90,mph
